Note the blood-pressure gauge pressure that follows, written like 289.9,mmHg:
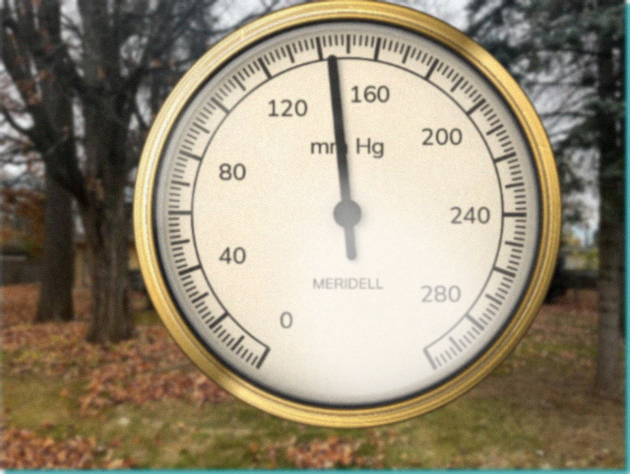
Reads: 144,mmHg
